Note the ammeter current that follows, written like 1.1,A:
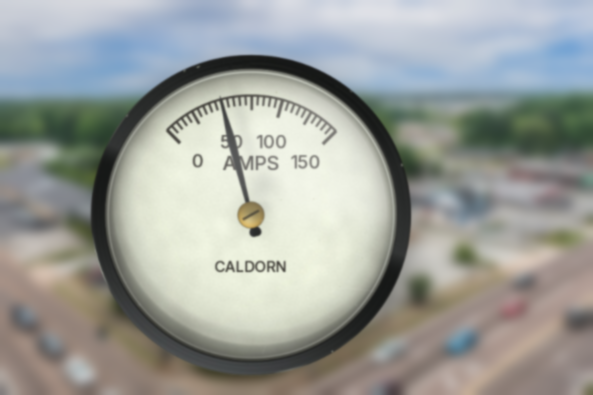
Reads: 50,A
